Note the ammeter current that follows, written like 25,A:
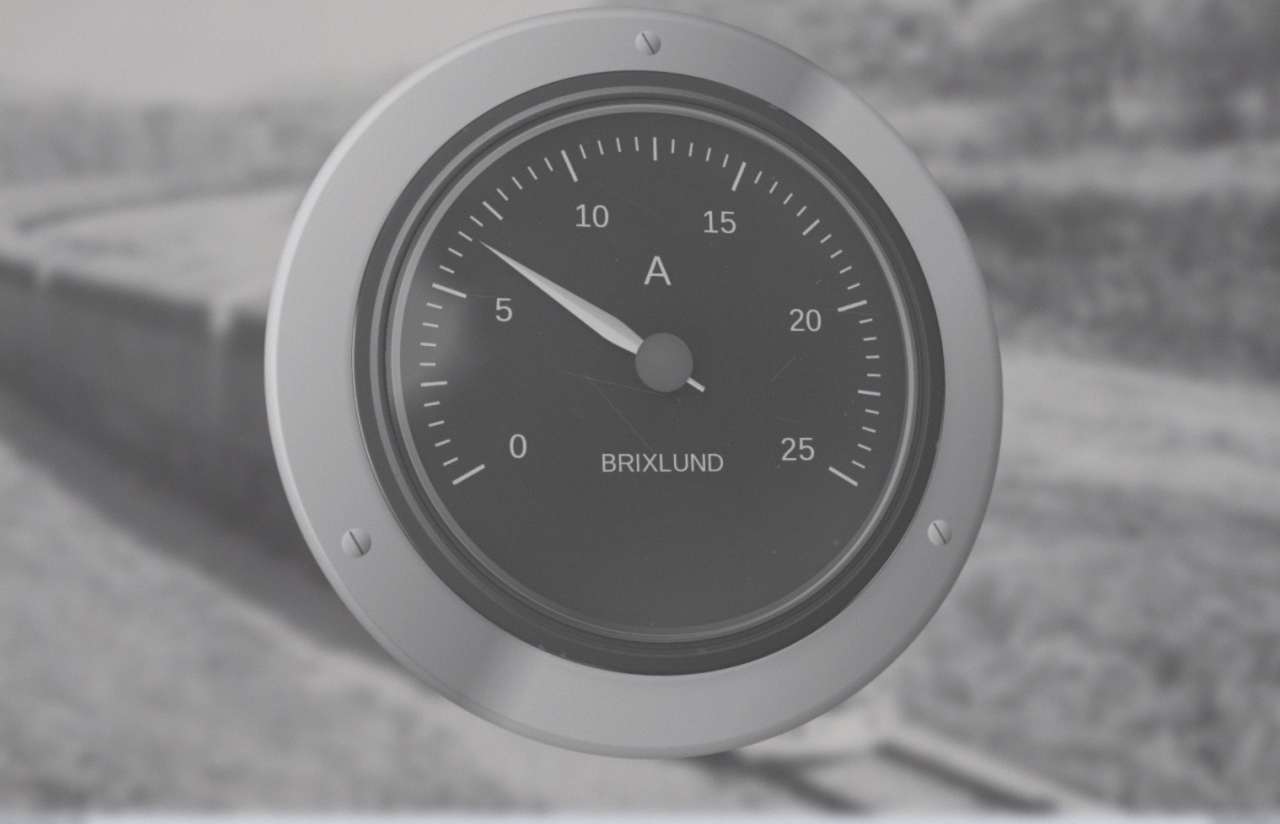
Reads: 6.5,A
